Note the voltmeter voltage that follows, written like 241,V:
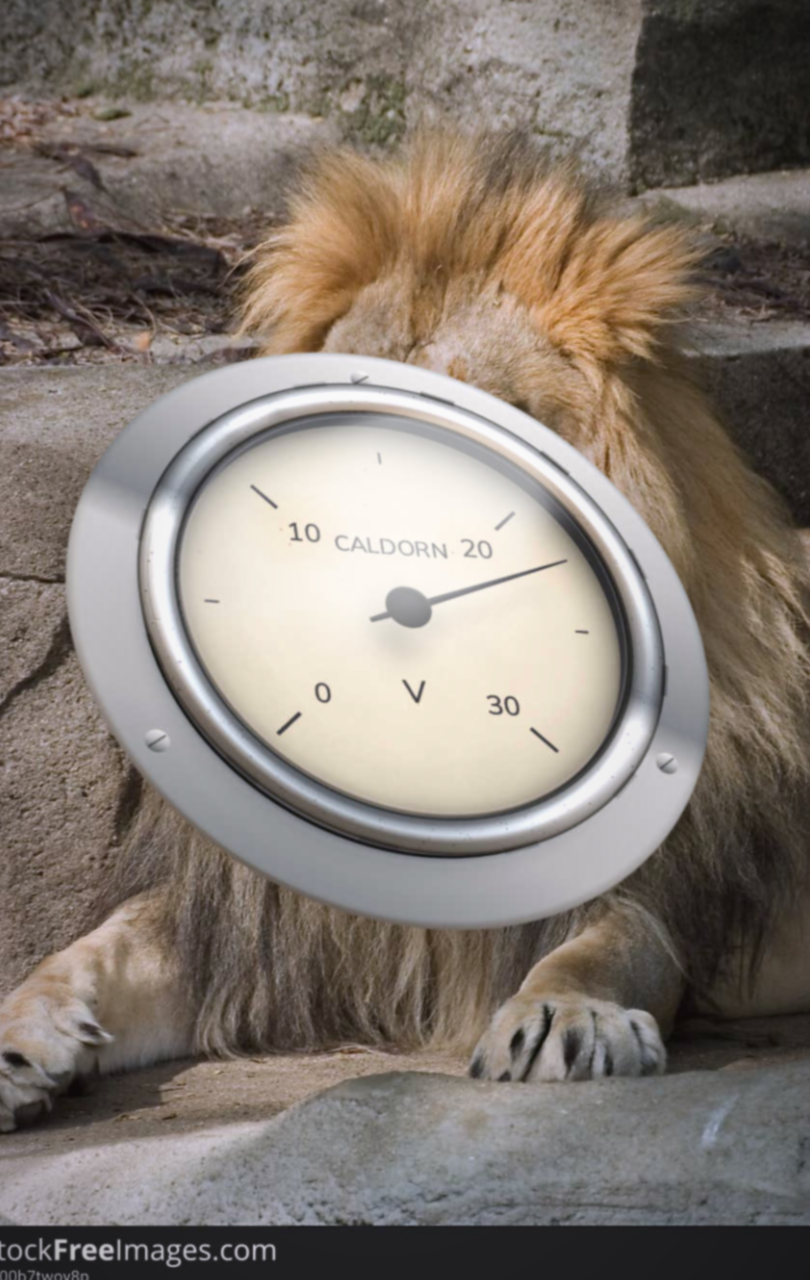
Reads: 22.5,V
